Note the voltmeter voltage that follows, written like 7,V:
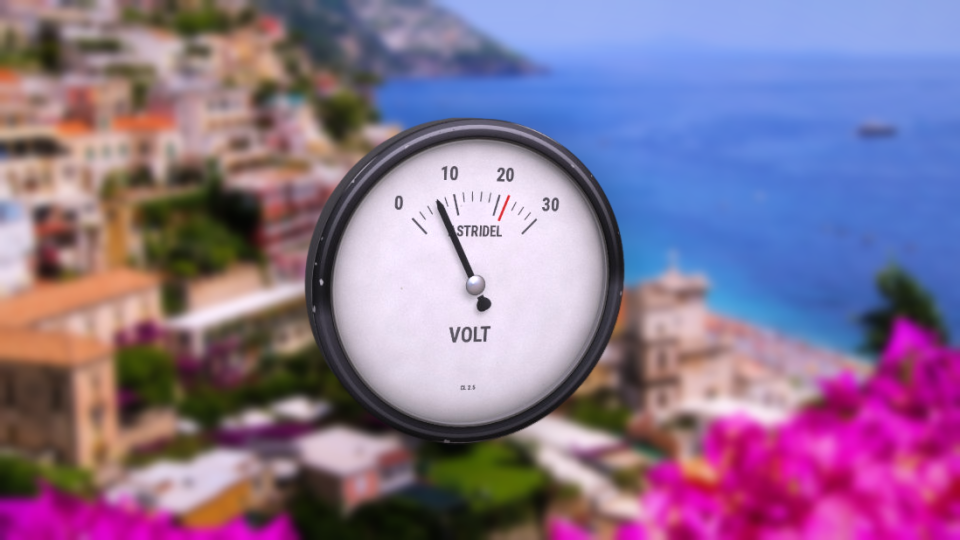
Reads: 6,V
